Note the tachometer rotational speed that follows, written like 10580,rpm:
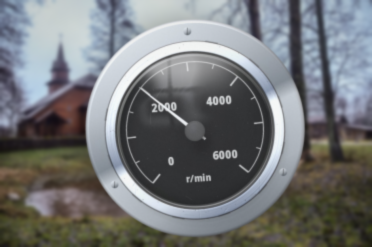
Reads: 2000,rpm
